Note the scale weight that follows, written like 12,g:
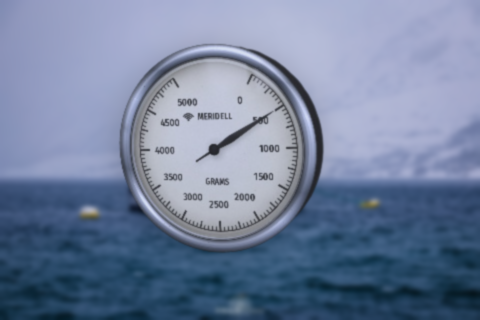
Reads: 500,g
